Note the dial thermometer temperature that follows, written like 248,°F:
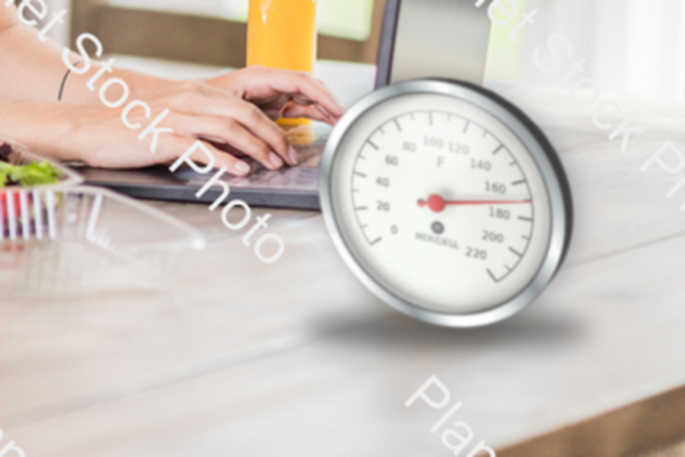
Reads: 170,°F
